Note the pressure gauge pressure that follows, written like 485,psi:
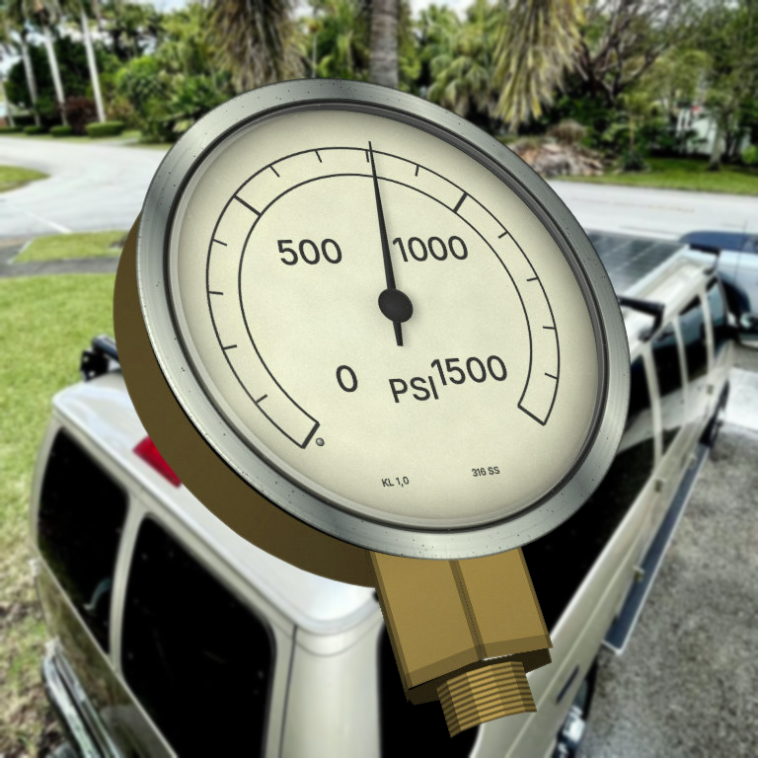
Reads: 800,psi
